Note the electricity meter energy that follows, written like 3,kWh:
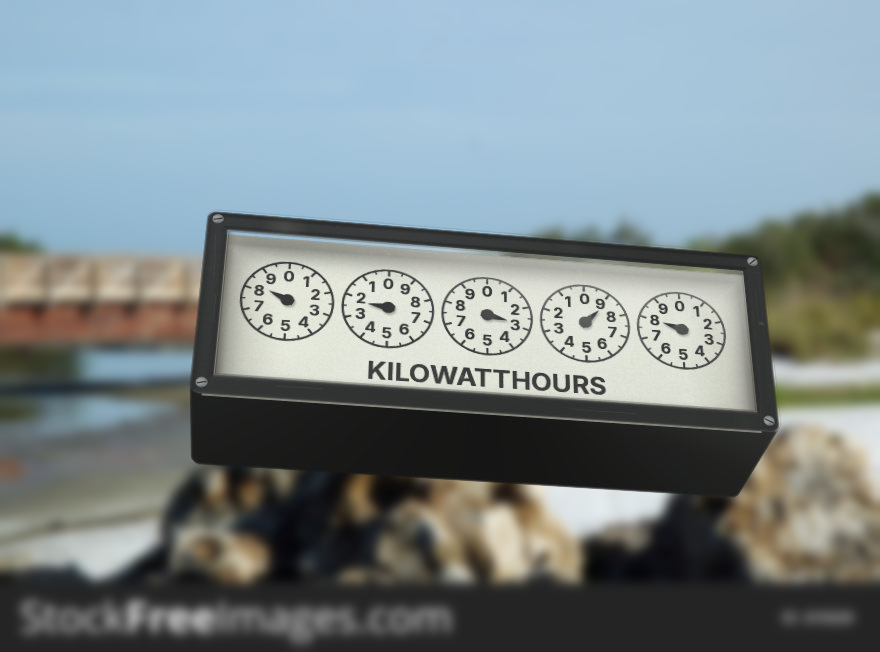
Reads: 82288,kWh
